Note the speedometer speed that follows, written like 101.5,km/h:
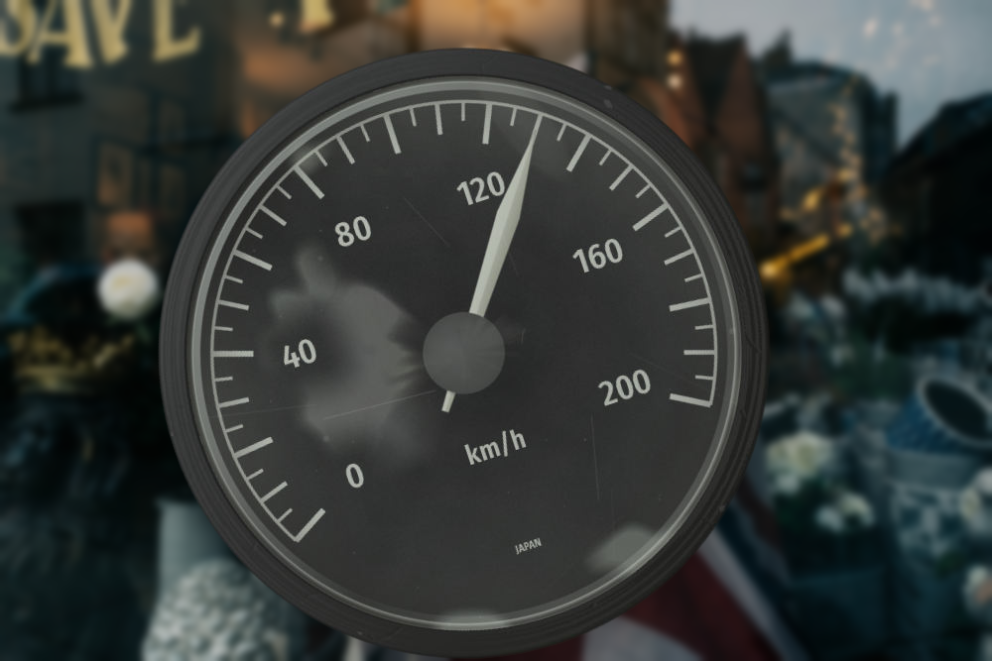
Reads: 130,km/h
